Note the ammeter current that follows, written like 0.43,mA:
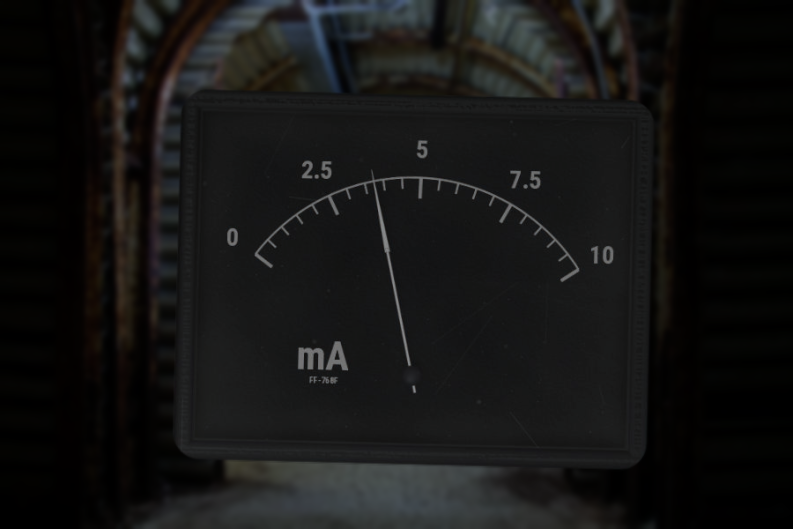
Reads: 3.75,mA
